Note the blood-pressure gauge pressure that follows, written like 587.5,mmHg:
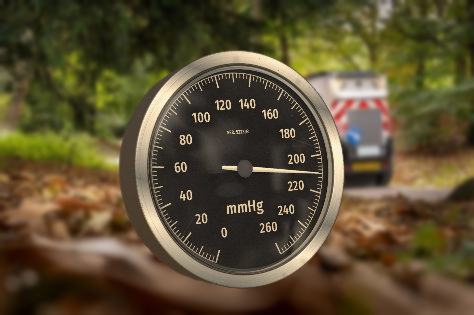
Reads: 210,mmHg
